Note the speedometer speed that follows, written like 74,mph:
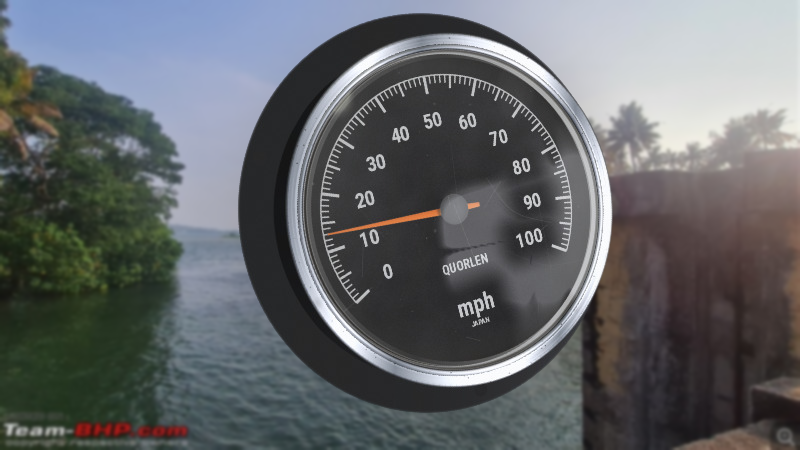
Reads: 13,mph
